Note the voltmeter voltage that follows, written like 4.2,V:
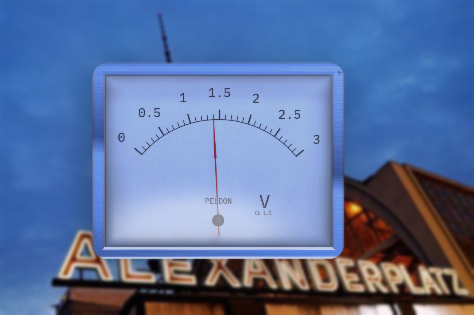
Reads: 1.4,V
